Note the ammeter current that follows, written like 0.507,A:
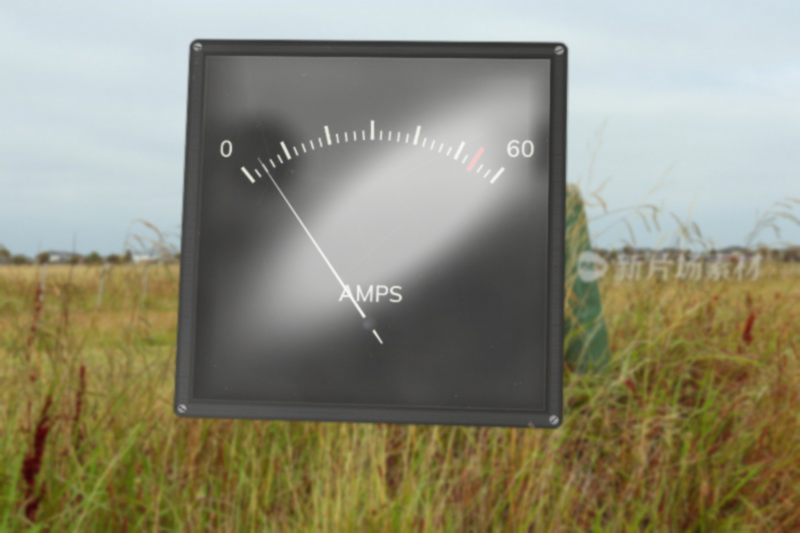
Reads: 4,A
